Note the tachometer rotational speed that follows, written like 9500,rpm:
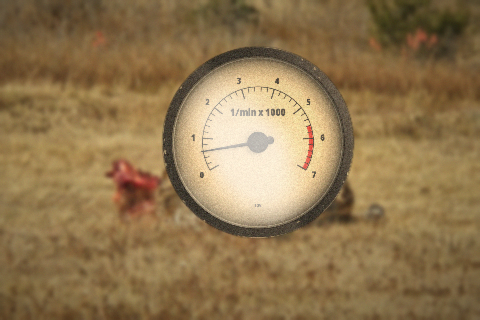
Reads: 600,rpm
